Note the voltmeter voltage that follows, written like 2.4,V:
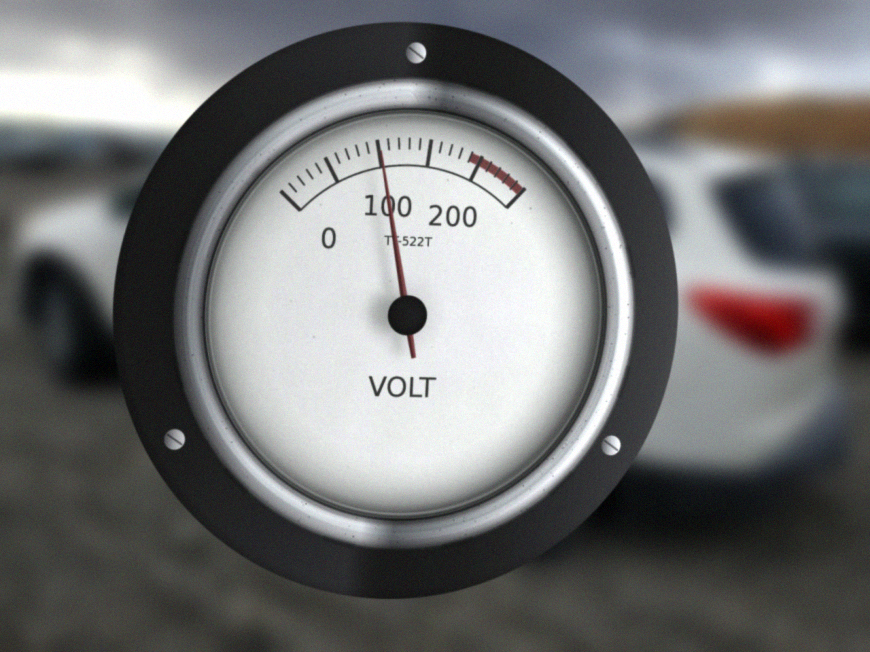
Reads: 100,V
